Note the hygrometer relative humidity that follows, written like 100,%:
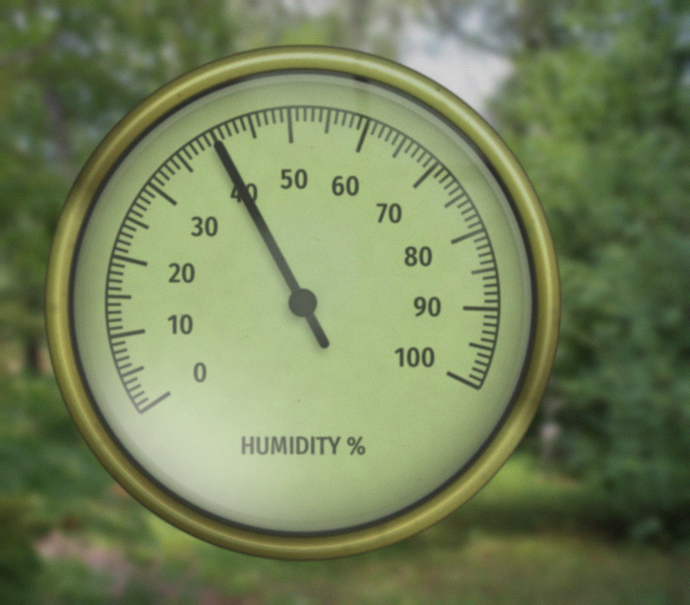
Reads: 40,%
